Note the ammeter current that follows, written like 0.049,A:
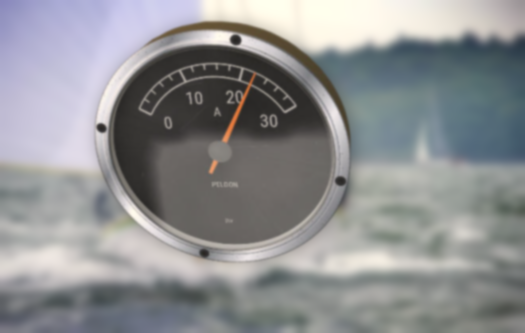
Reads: 22,A
